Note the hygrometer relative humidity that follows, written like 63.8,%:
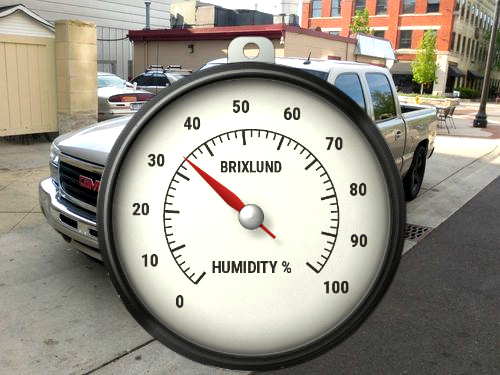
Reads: 34,%
